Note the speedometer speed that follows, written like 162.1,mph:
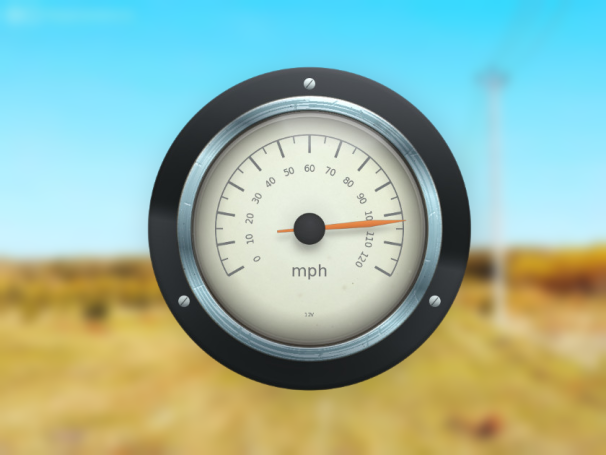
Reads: 102.5,mph
